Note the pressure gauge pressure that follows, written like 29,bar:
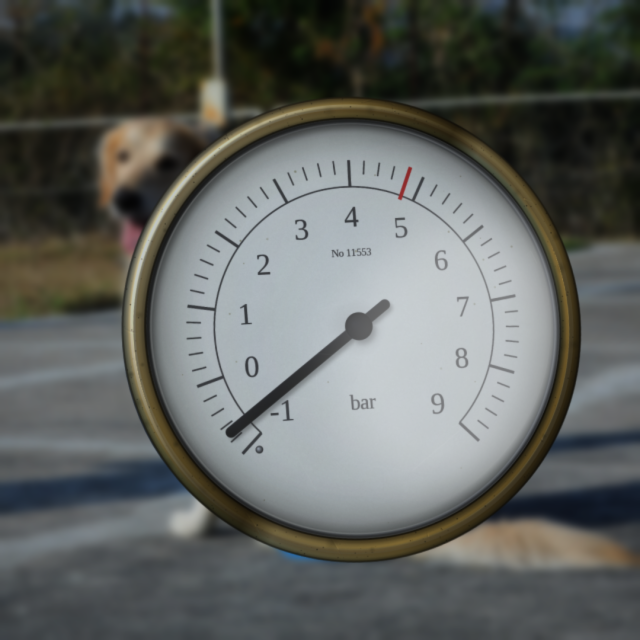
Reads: -0.7,bar
